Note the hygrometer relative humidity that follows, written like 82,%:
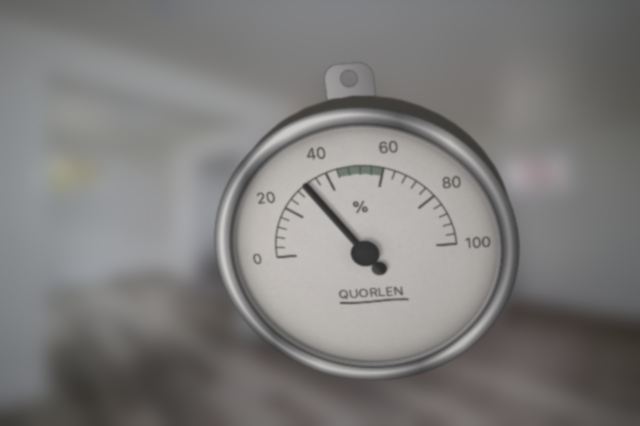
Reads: 32,%
